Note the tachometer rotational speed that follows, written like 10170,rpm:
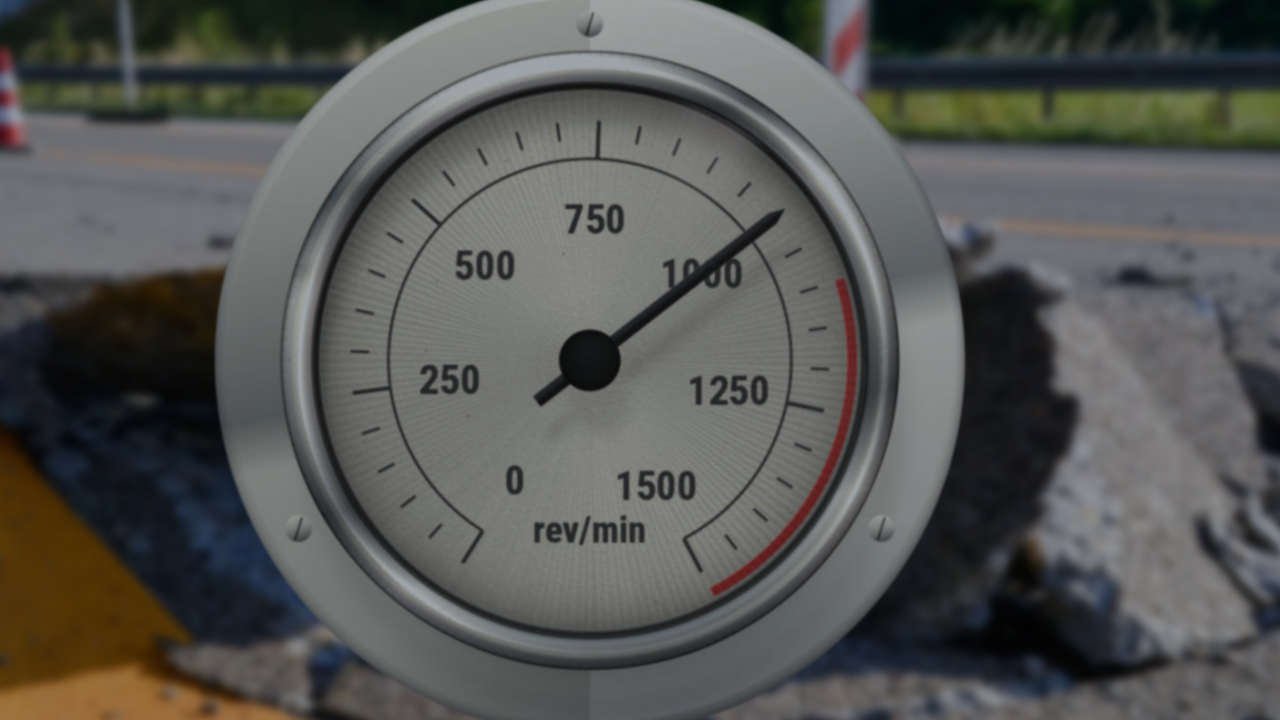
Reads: 1000,rpm
